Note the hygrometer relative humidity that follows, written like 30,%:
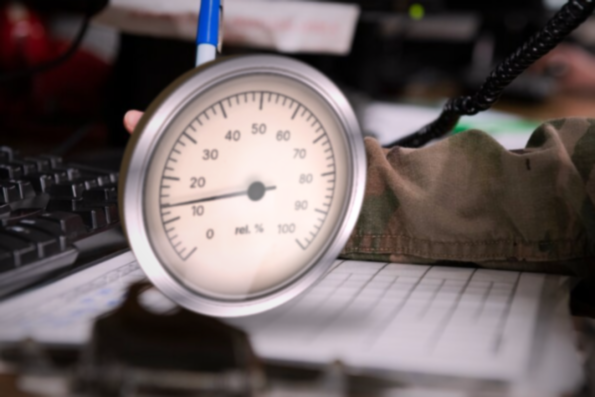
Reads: 14,%
